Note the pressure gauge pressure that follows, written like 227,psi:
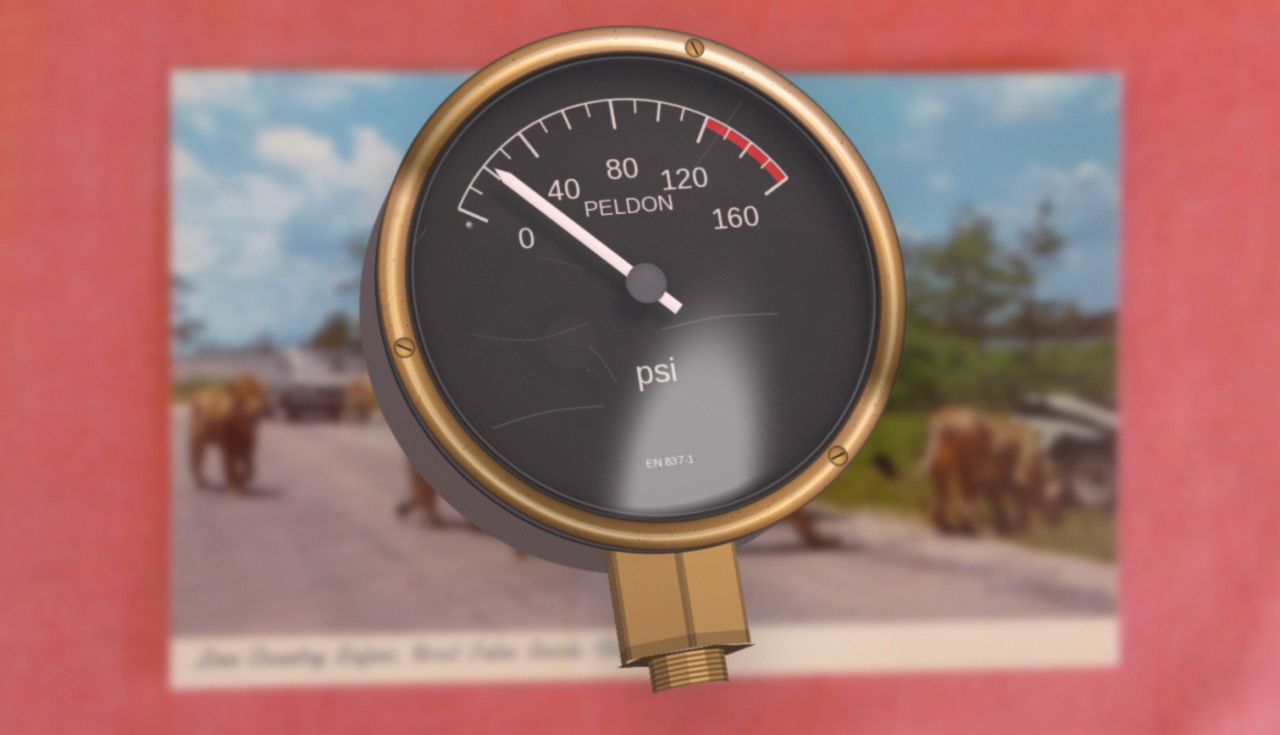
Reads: 20,psi
